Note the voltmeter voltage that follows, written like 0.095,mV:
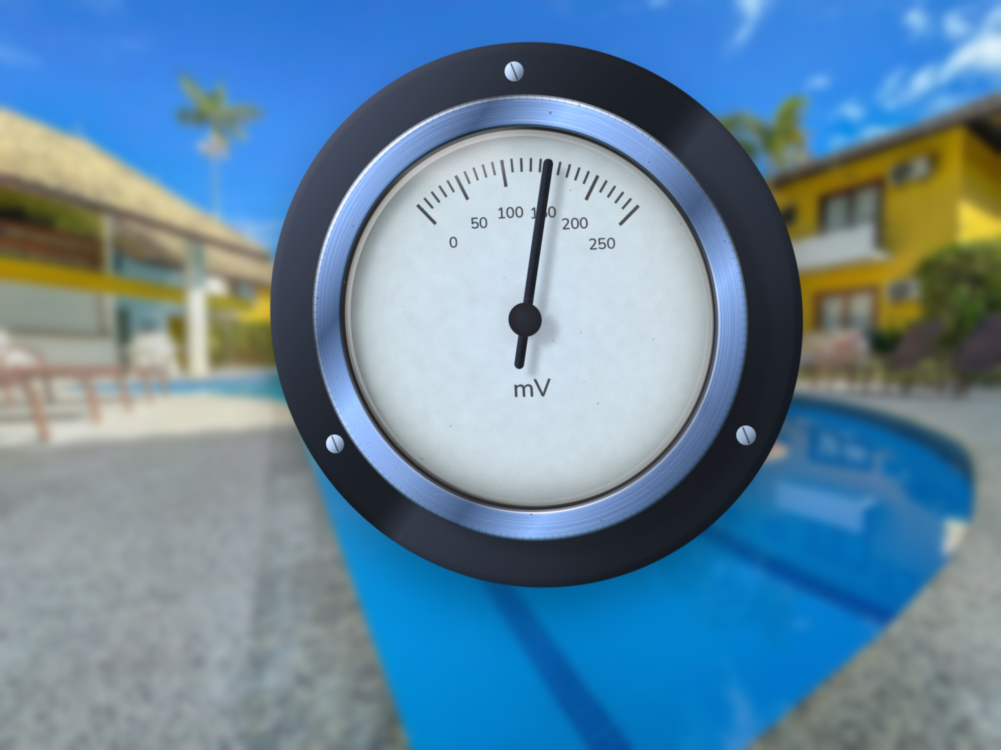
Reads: 150,mV
